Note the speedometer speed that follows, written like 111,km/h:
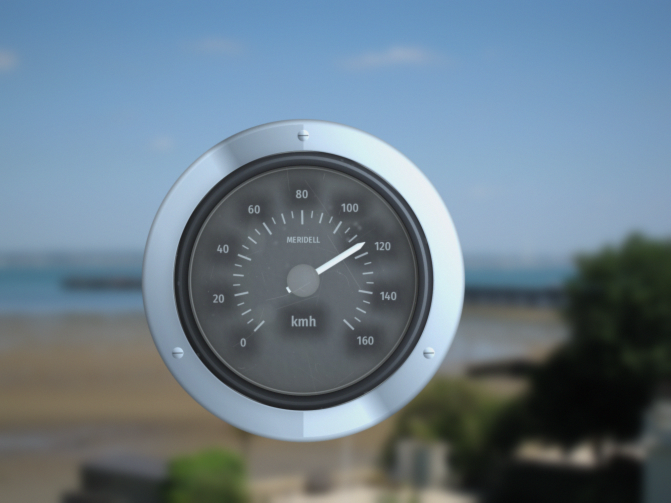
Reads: 115,km/h
